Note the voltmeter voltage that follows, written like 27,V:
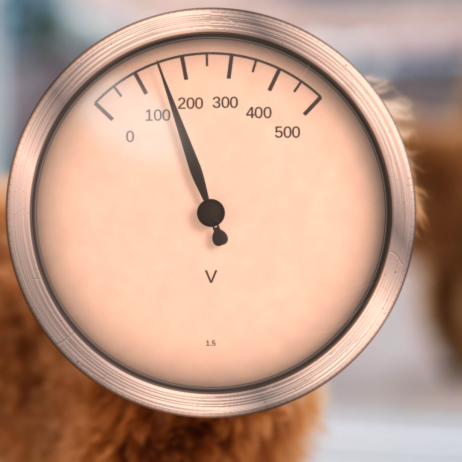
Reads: 150,V
